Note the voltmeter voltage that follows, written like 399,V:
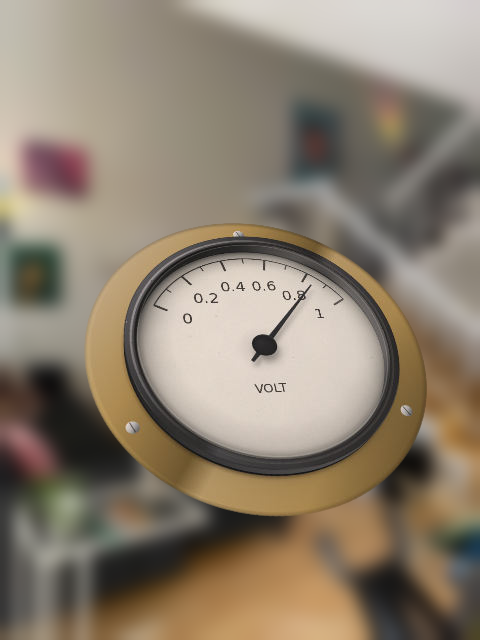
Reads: 0.85,V
